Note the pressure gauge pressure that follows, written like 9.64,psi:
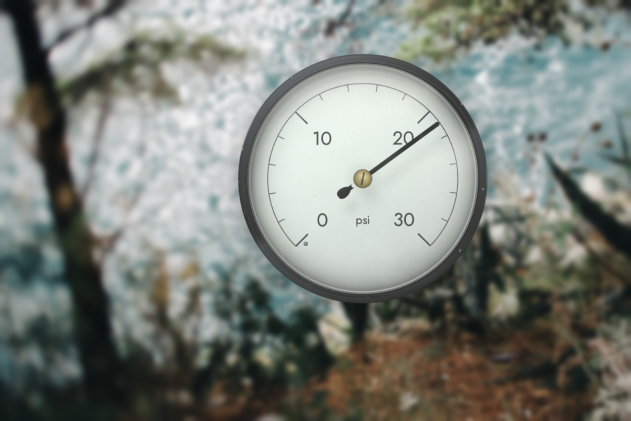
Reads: 21,psi
